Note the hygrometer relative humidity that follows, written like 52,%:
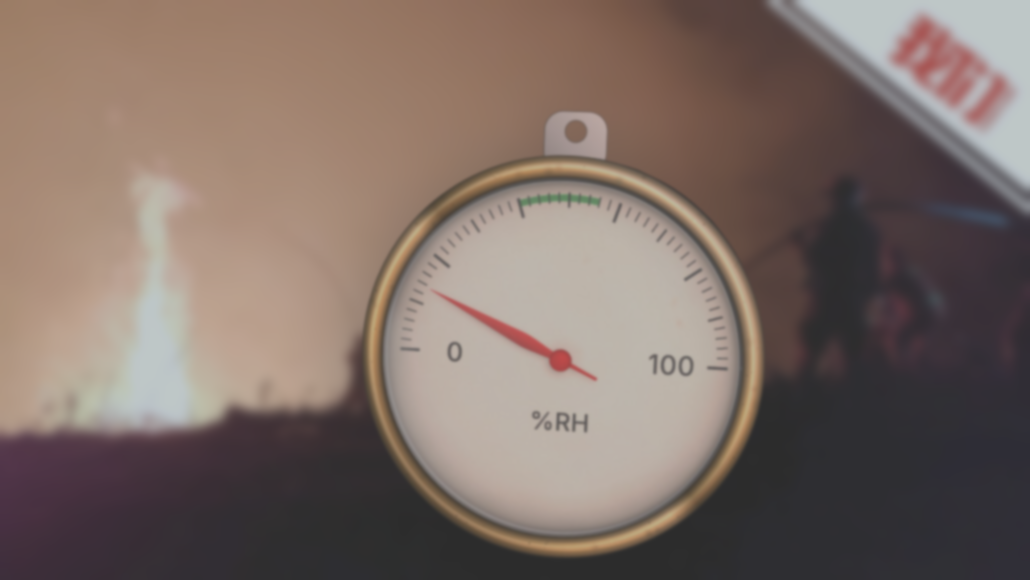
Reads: 14,%
